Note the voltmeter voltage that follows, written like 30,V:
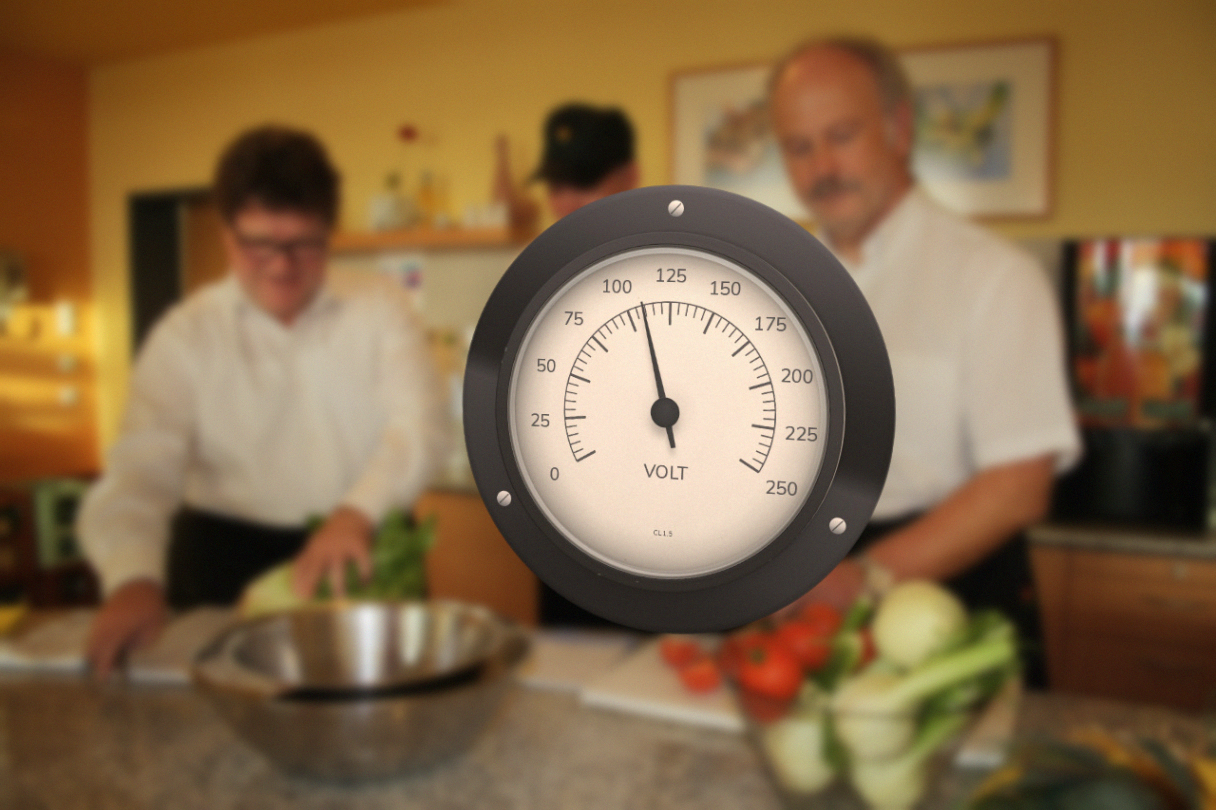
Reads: 110,V
